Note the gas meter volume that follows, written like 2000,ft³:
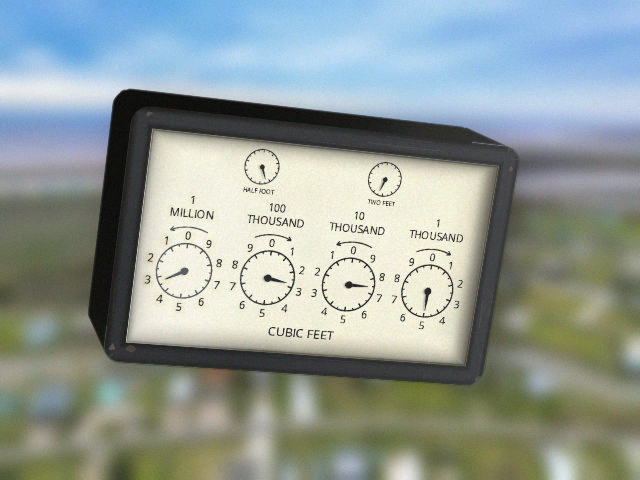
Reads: 327500,ft³
